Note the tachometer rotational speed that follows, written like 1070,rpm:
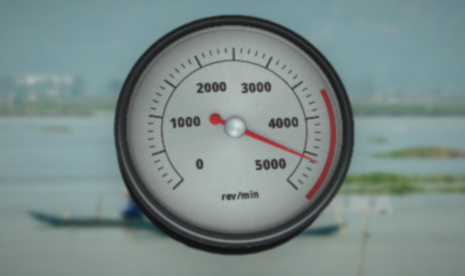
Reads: 4600,rpm
